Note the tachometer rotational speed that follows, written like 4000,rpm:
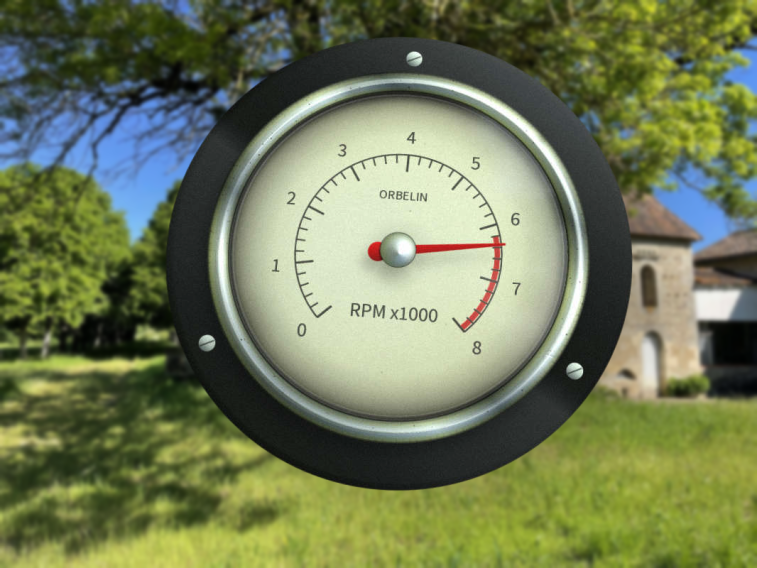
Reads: 6400,rpm
